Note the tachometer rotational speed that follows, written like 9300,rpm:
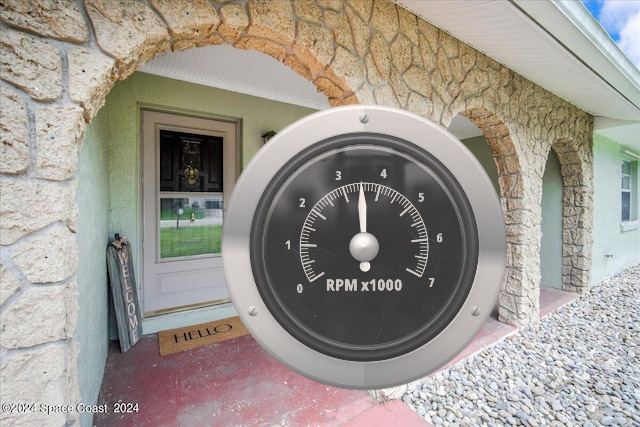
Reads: 3500,rpm
